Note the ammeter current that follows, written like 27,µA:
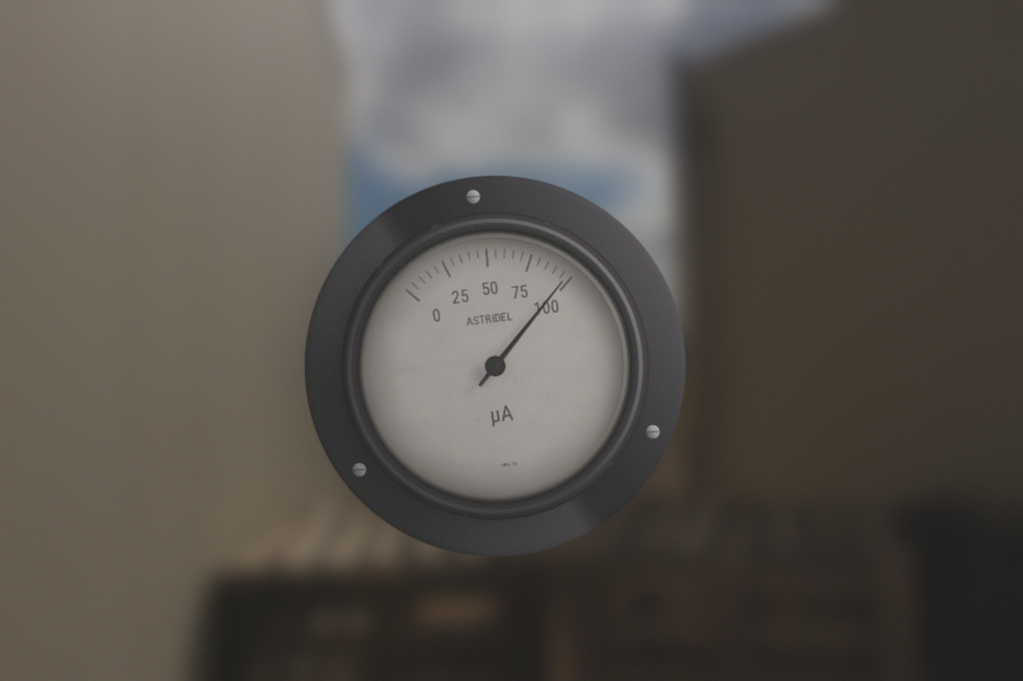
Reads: 97.5,µA
